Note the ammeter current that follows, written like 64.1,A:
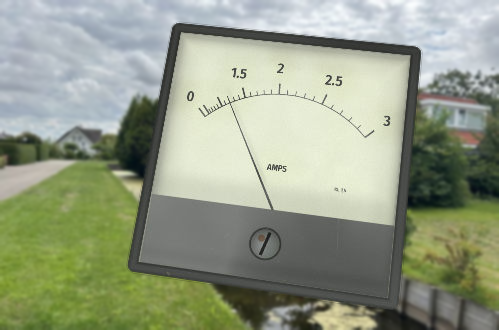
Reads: 1.2,A
